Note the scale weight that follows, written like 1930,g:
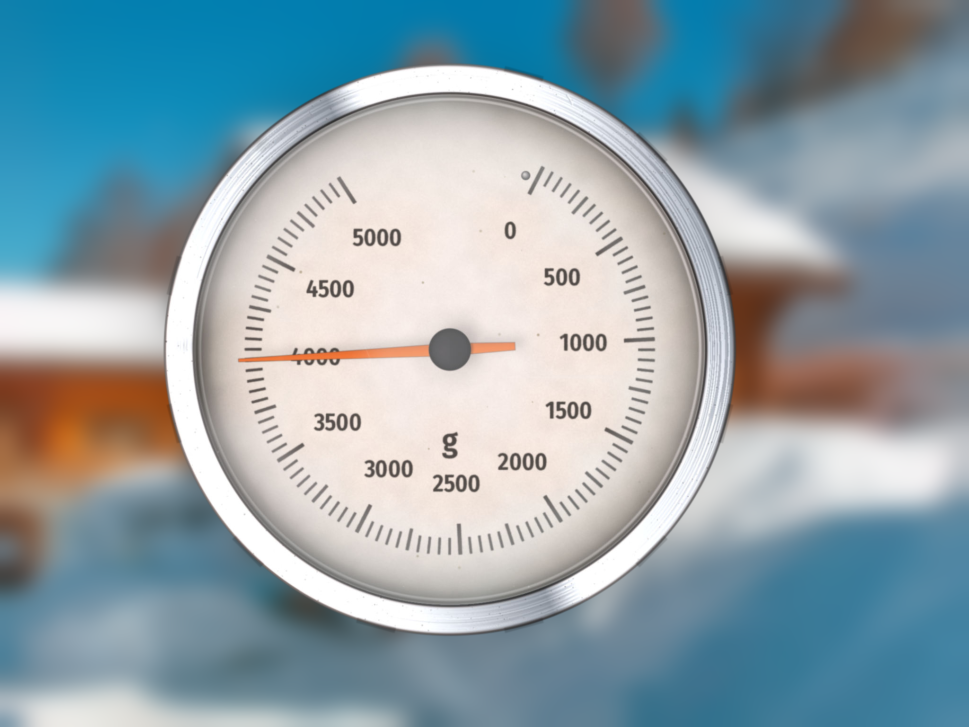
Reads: 4000,g
